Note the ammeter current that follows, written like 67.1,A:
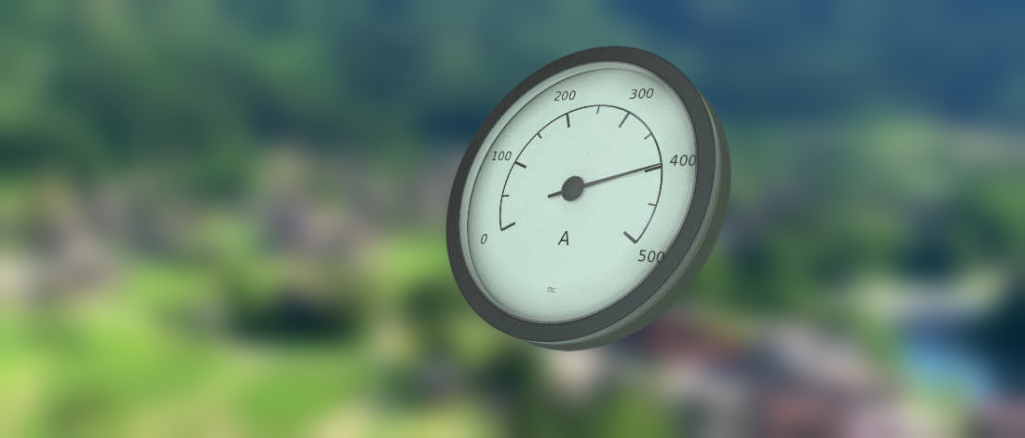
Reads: 400,A
